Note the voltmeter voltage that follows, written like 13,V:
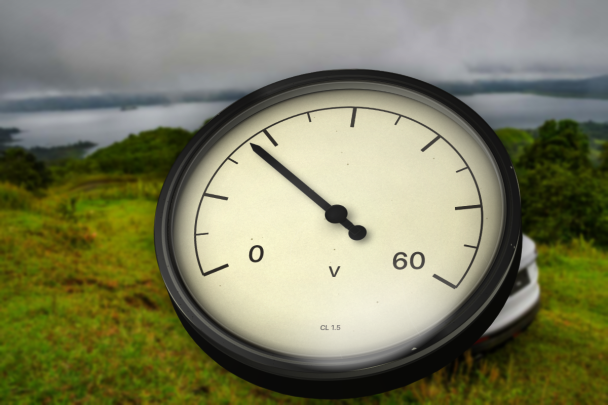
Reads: 17.5,V
